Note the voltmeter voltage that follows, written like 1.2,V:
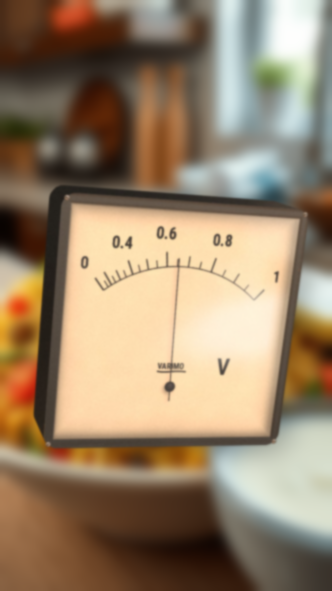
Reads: 0.65,V
